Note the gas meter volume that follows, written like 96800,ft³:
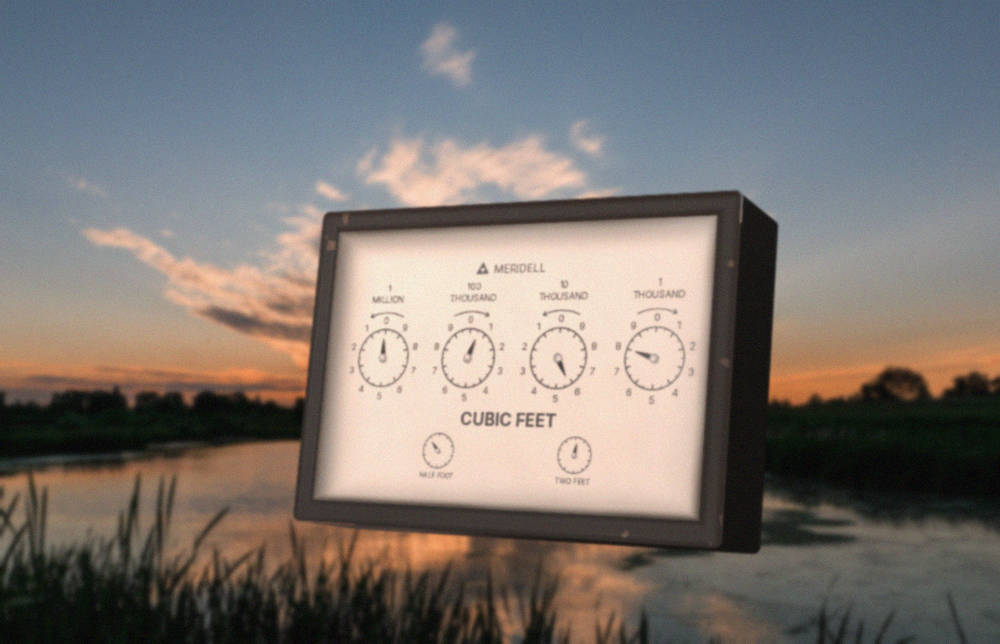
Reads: 5800,ft³
